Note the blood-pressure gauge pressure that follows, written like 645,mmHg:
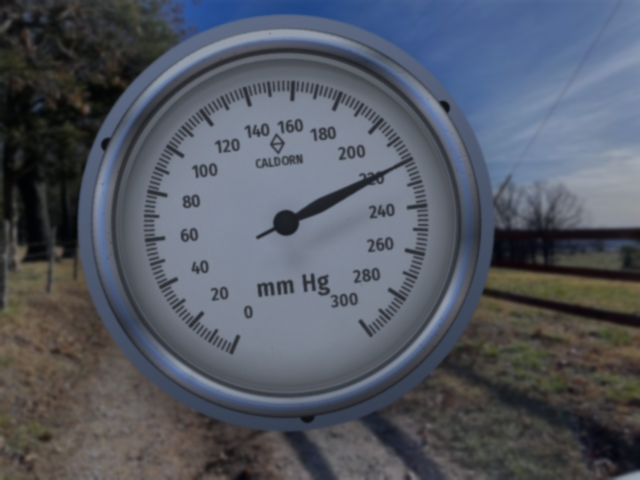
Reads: 220,mmHg
